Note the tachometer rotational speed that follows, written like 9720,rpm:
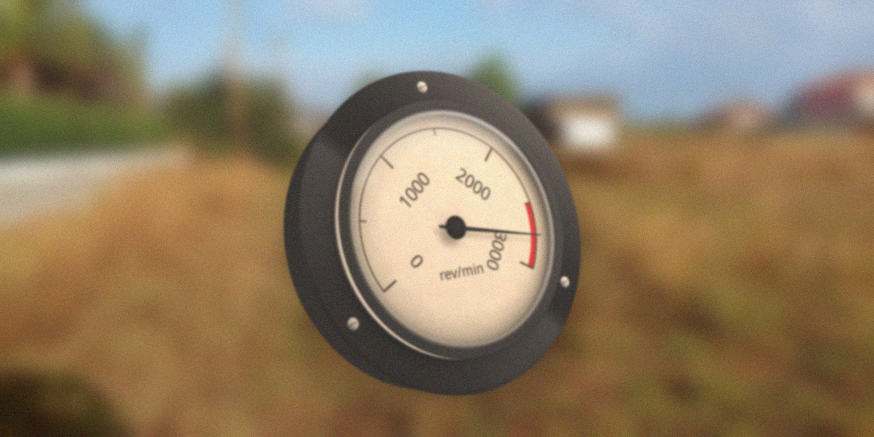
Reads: 2750,rpm
